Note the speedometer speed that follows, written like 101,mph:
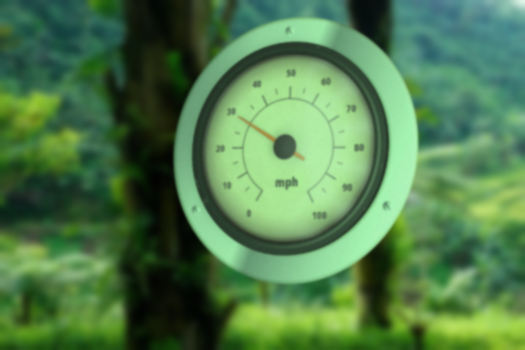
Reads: 30,mph
